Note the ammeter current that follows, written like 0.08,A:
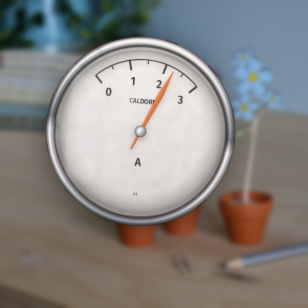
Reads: 2.25,A
